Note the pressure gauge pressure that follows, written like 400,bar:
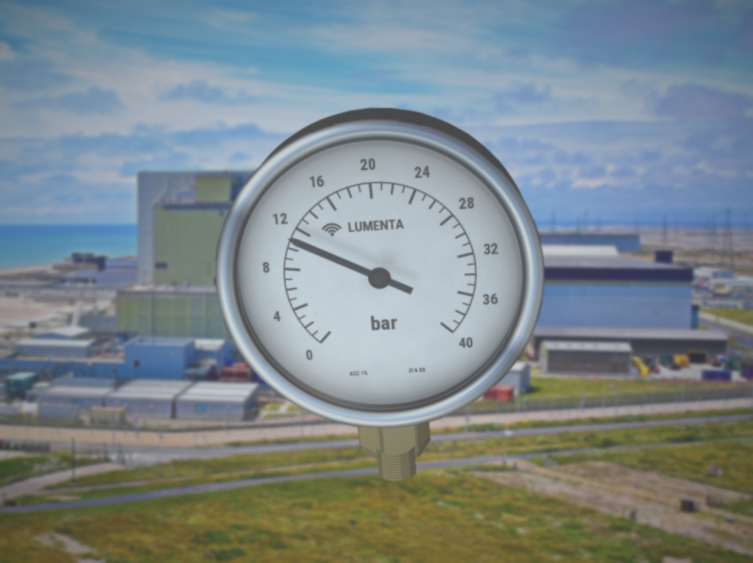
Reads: 11,bar
